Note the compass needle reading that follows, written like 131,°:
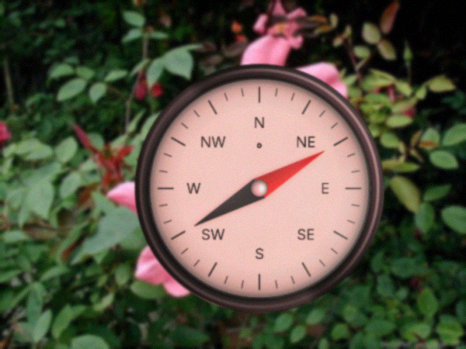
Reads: 60,°
